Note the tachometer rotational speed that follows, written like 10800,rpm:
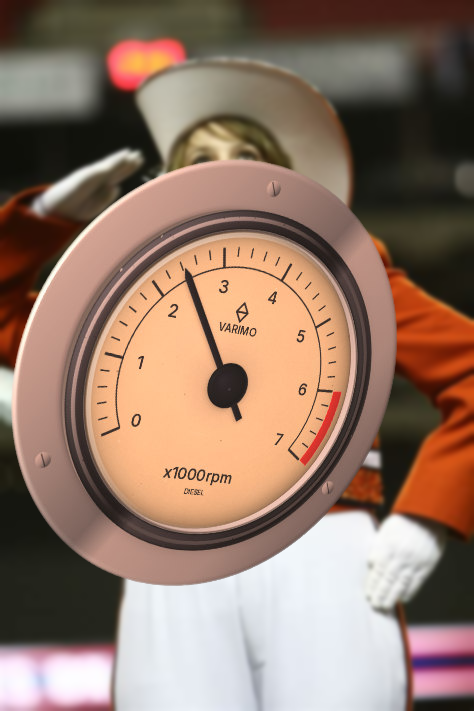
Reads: 2400,rpm
